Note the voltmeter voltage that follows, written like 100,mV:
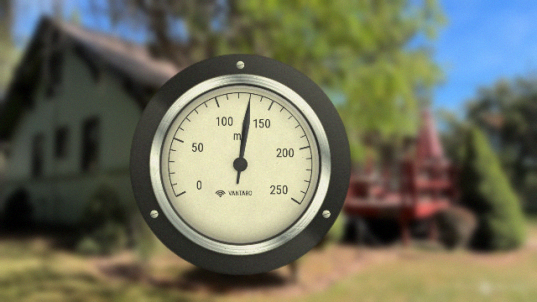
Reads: 130,mV
